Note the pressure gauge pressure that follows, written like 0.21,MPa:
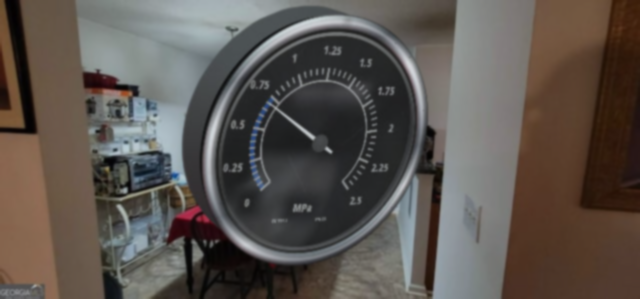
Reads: 0.7,MPa
